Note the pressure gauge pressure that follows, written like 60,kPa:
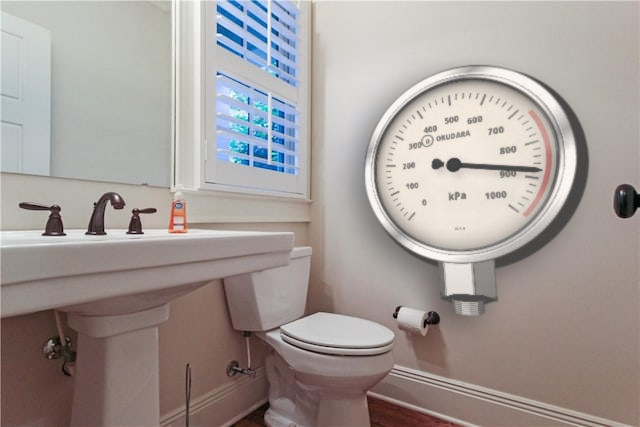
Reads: 880,kPa
